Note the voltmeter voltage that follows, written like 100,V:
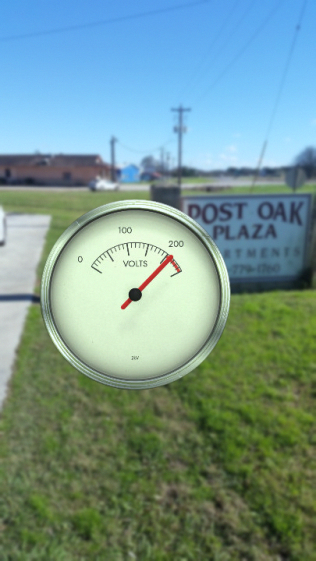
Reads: 210,V
